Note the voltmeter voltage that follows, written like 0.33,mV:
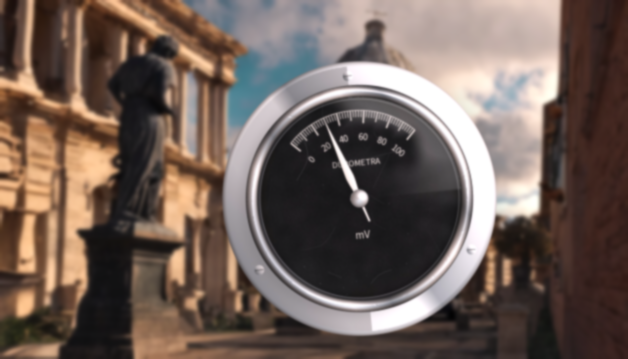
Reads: 30,mV
